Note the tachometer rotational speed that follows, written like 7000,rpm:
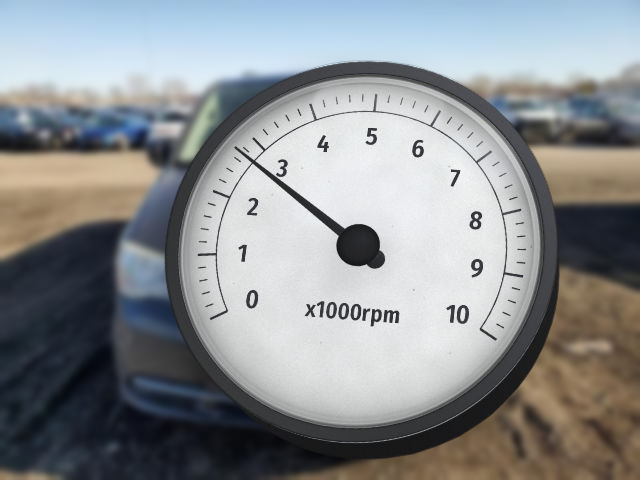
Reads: 2700,rpm
